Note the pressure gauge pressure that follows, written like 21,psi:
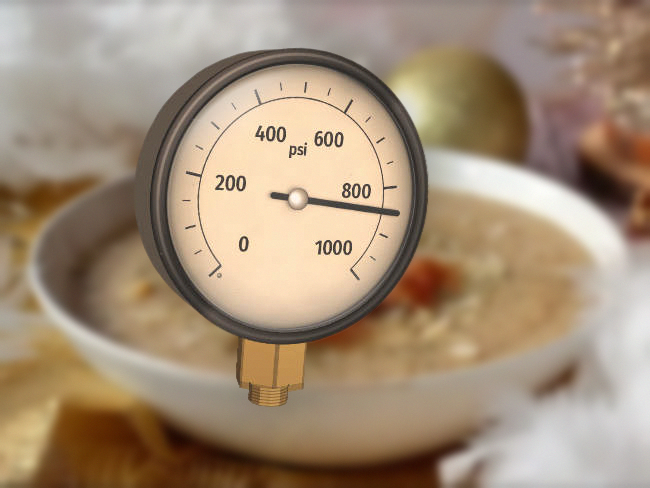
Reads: 850,psi
